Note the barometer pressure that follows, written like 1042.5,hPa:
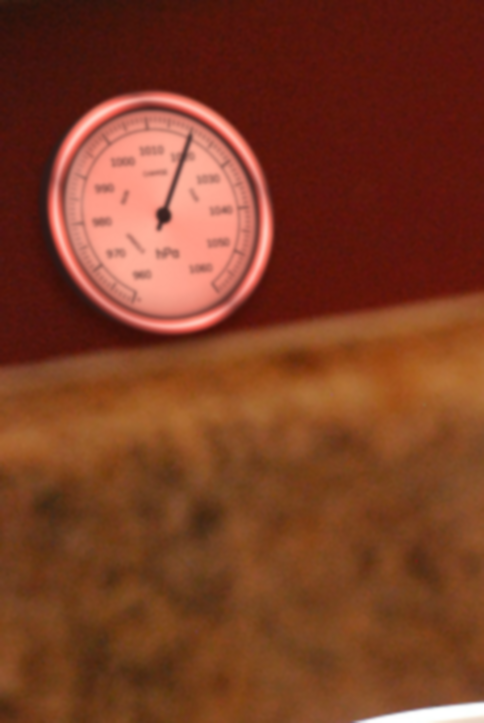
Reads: 1020,hPa
